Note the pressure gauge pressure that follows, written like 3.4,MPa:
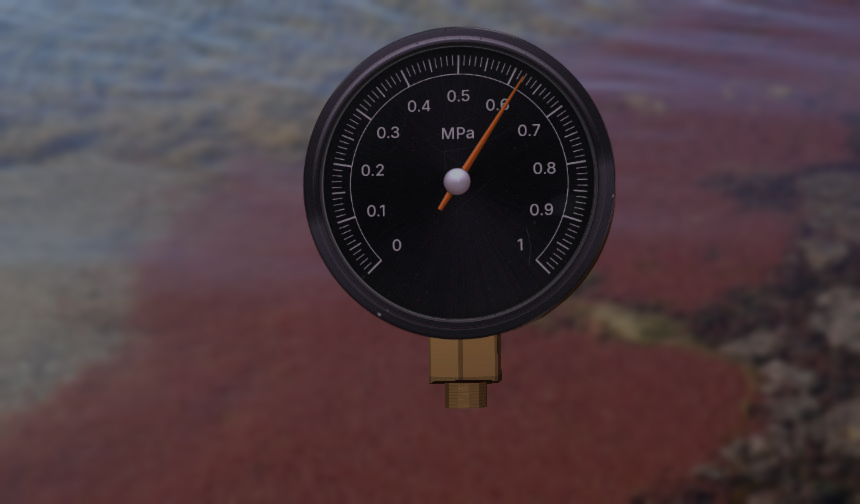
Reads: 0.62,MPa
